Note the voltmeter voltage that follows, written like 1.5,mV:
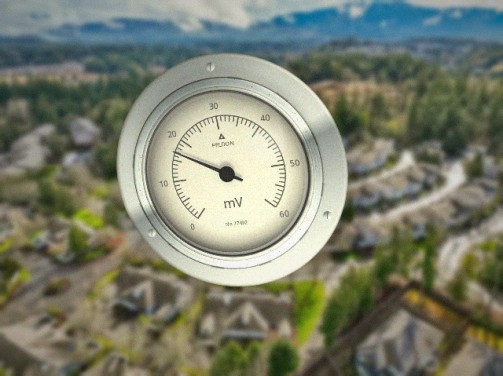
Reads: 17,mV
